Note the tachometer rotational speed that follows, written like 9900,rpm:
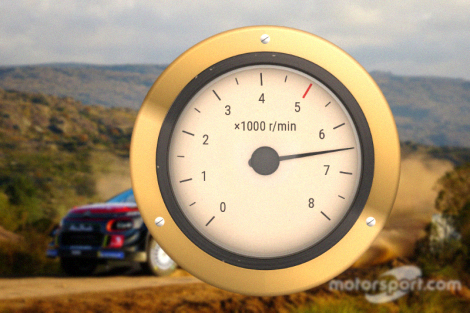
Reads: 6500,rpm
